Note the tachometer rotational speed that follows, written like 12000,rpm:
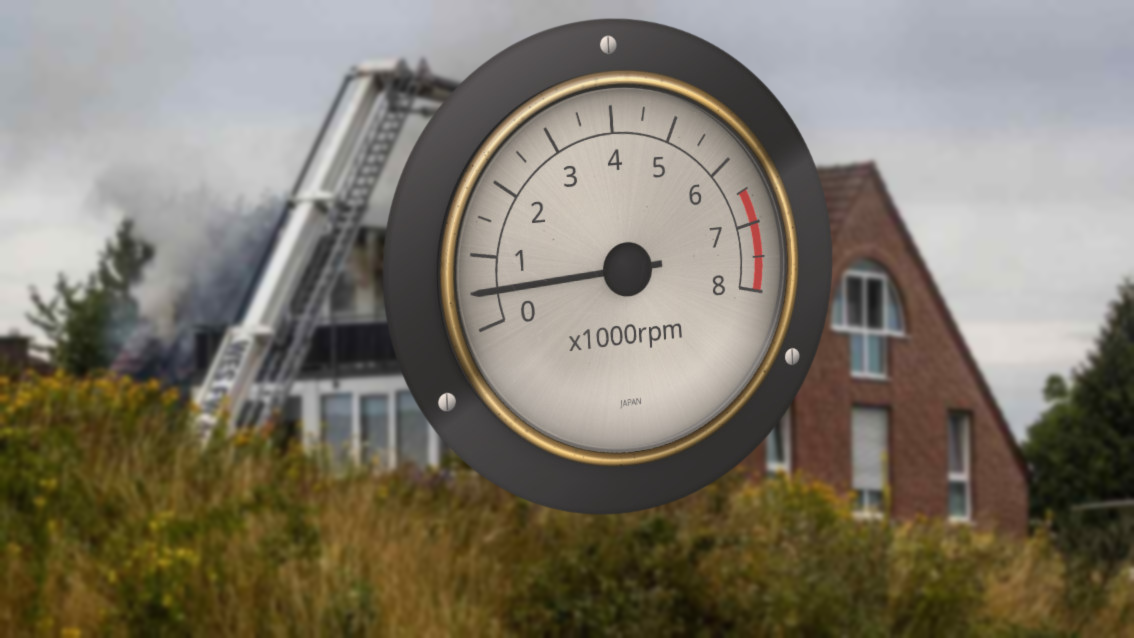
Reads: 500,rpm
